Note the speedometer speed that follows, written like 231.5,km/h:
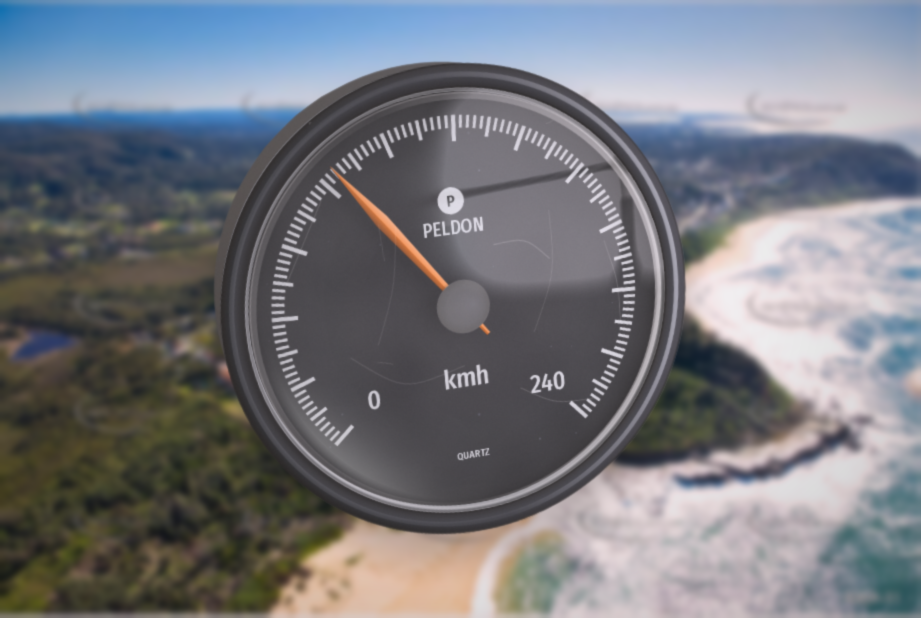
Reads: 84,km/h
